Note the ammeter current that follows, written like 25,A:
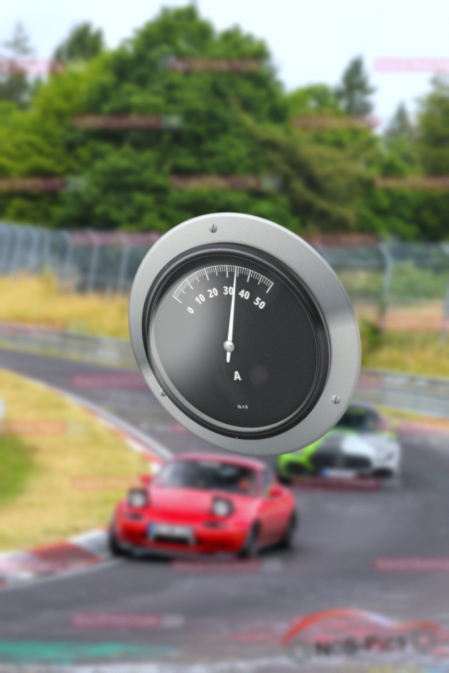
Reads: 35,A
